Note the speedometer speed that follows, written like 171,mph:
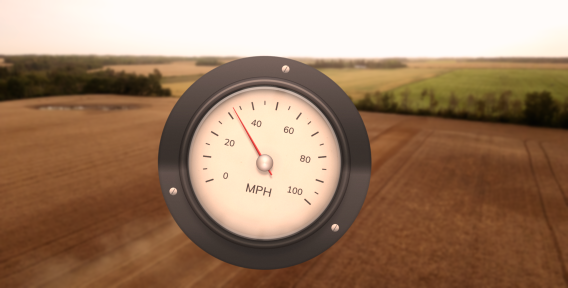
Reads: 32.5,mph
